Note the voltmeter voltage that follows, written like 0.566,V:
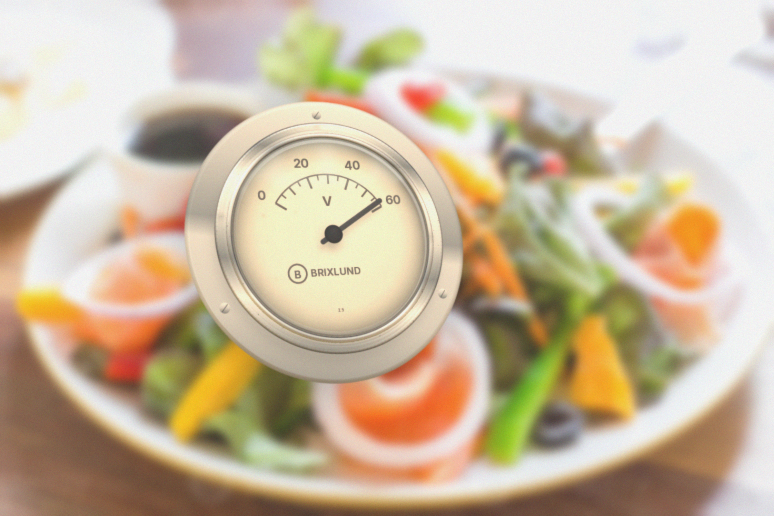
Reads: 57.5,V
